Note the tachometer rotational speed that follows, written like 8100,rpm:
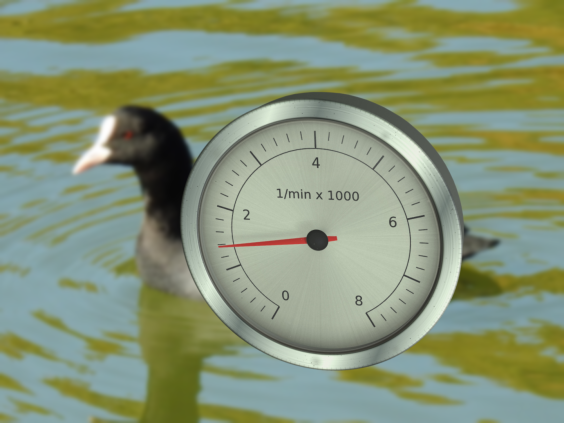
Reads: 1400,rpm
